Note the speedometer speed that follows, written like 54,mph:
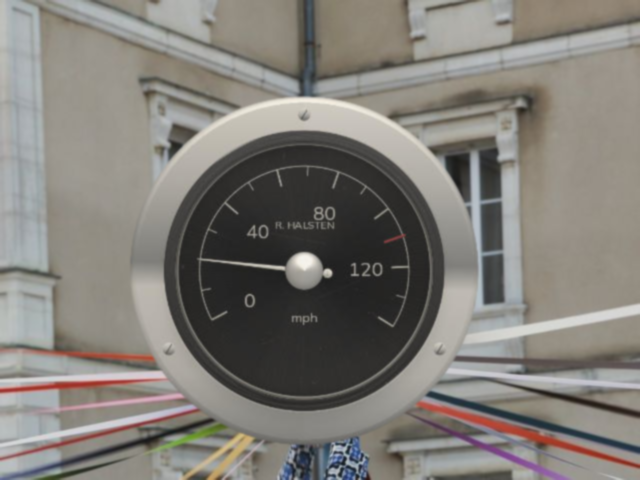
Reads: 20,mph
